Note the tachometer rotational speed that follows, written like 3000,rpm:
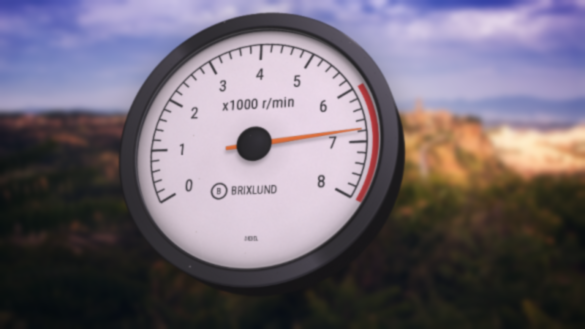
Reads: 6800,rpm
